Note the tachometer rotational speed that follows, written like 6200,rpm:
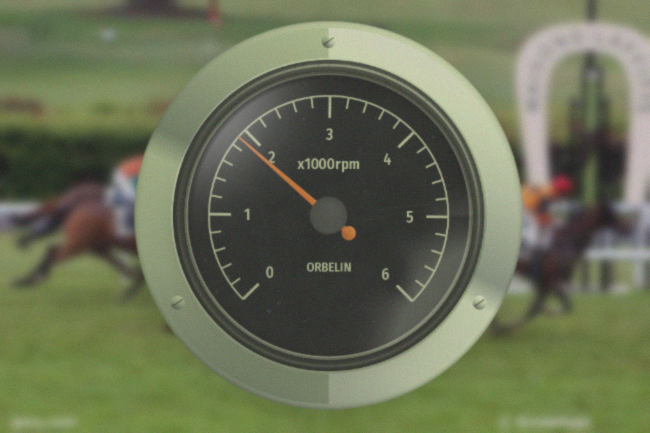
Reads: 1900,rpm
